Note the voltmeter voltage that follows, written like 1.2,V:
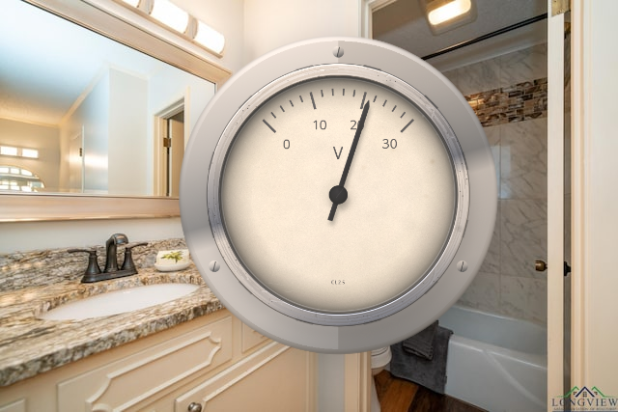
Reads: 21,V
